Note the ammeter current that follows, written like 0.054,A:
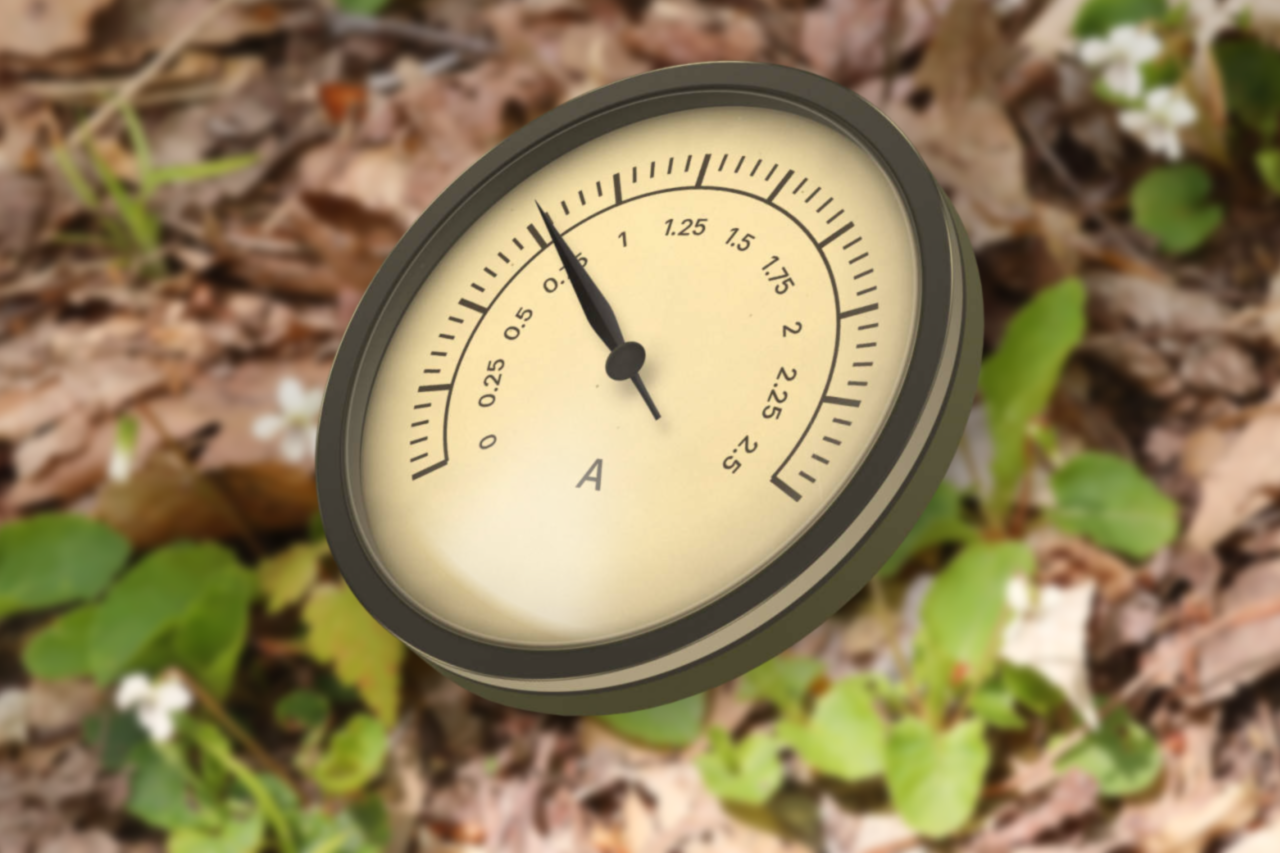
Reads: 0.8,A
